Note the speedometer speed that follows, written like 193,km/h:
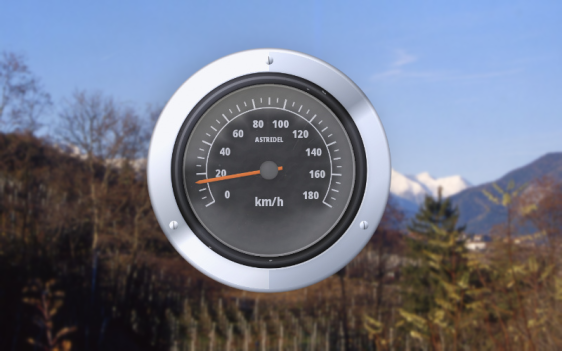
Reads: 15,km/h
